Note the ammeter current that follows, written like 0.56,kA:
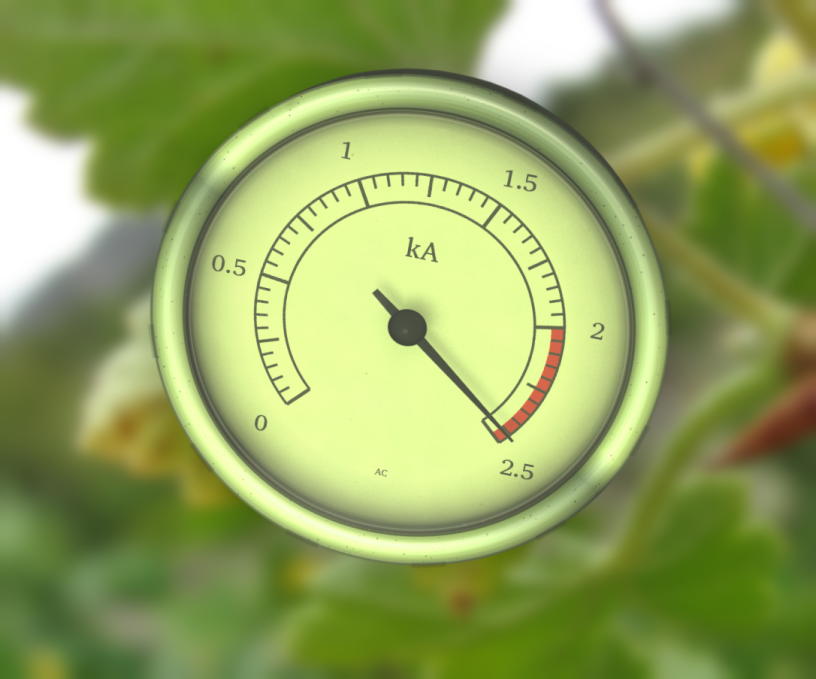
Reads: 2.45,kA
